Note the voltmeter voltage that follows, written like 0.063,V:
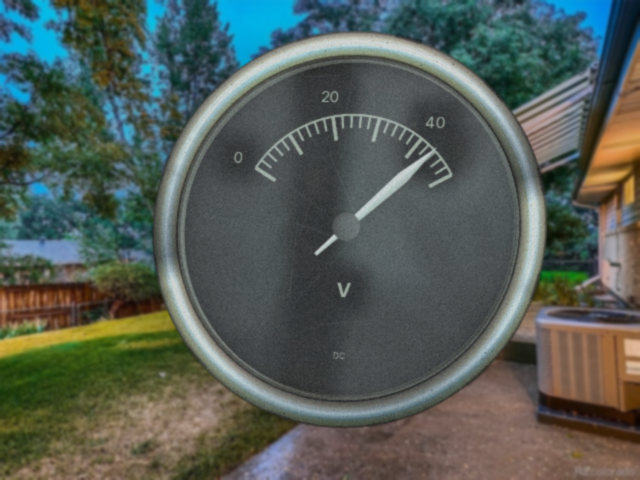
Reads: 44,V
